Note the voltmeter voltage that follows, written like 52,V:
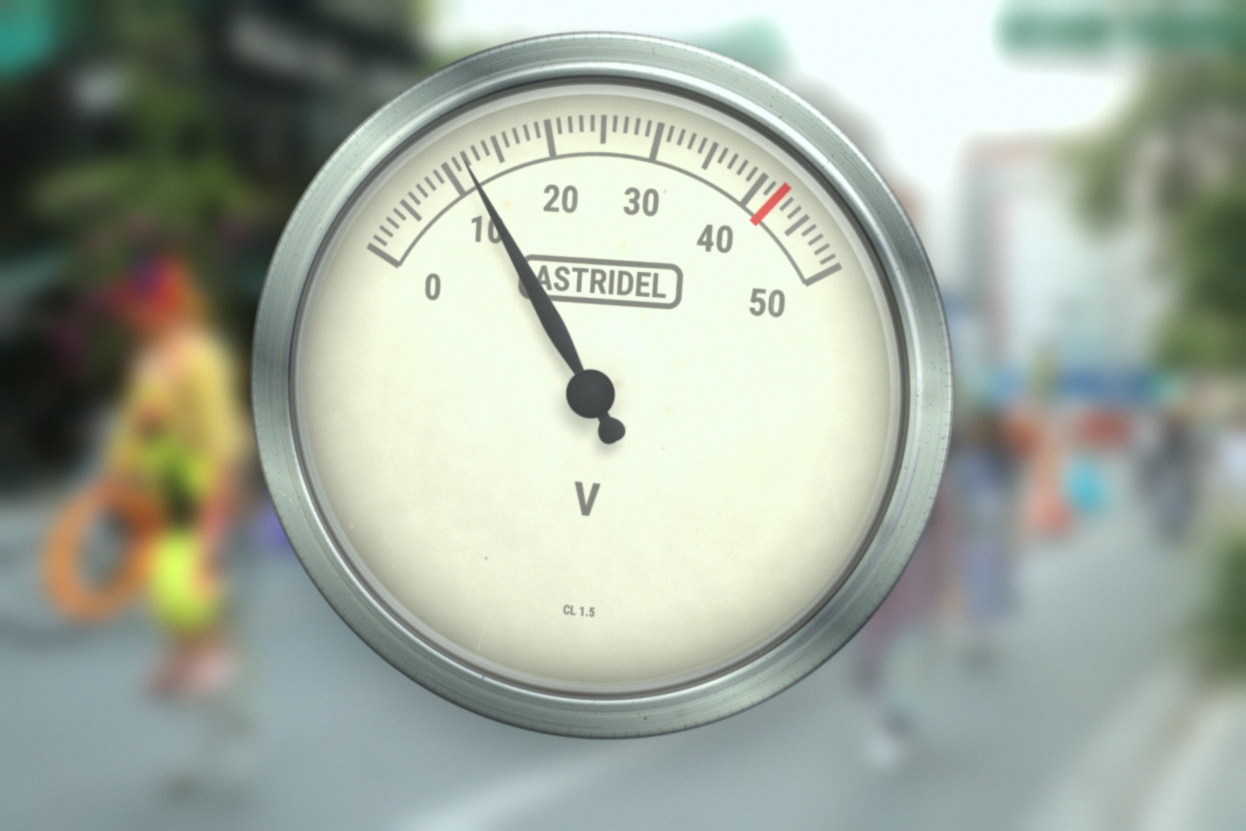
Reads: 12,V
